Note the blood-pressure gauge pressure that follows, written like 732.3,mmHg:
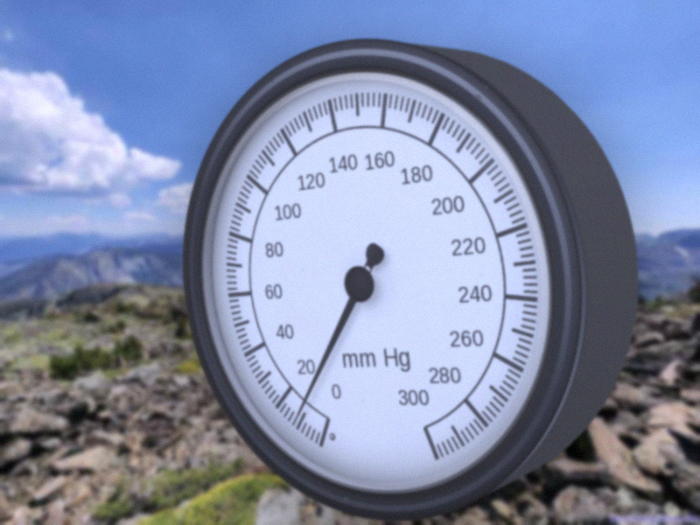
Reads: 10,mmHg
